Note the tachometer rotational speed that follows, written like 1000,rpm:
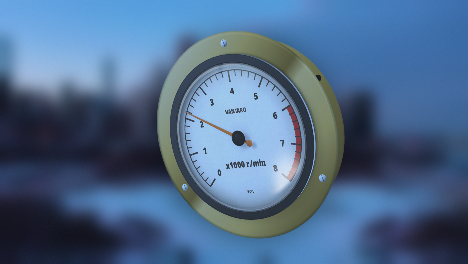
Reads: 2200,rpm
